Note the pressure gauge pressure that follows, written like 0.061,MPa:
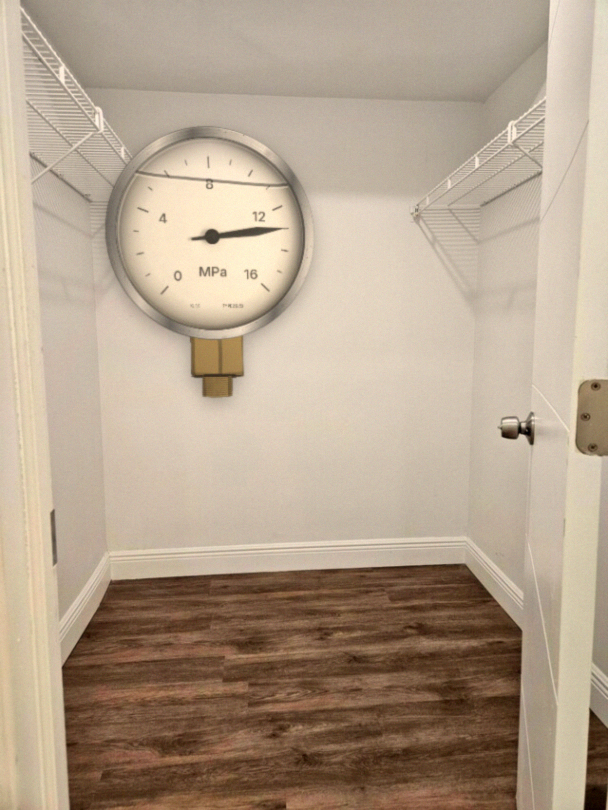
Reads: 13,MPa
